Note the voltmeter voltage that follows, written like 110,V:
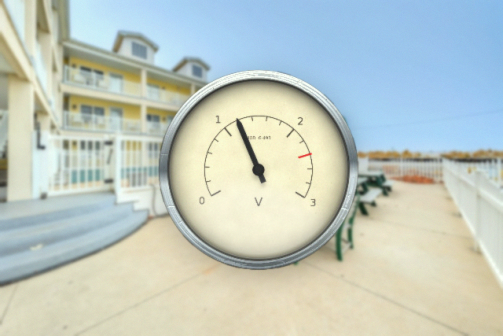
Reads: 1.2,V
